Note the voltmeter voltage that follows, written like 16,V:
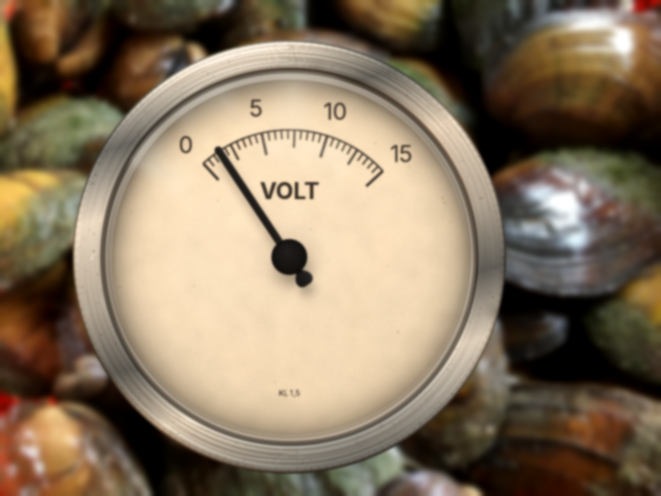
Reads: 1.5,V
